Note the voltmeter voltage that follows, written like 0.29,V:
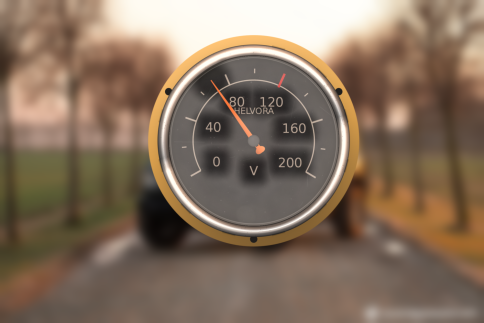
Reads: 70,V
